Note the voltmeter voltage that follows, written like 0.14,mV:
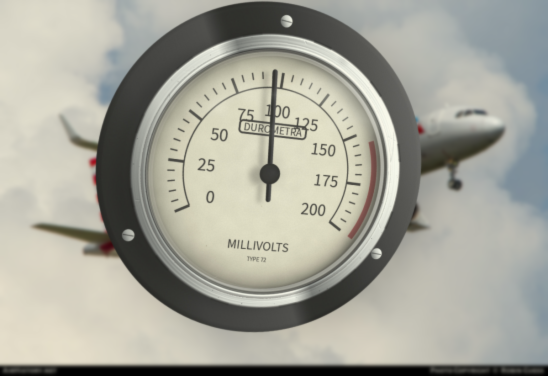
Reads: 95,mV
